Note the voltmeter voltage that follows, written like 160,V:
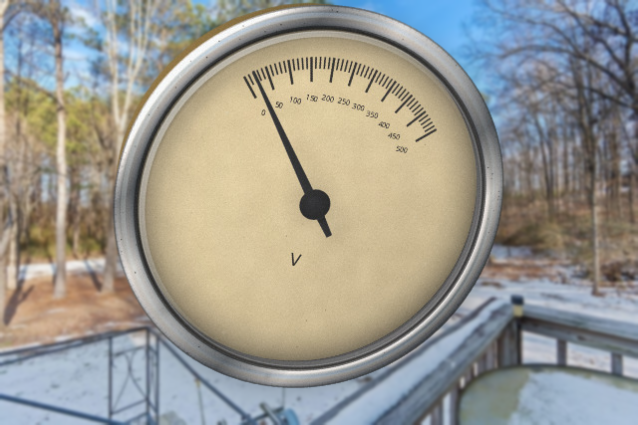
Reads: 20,V
